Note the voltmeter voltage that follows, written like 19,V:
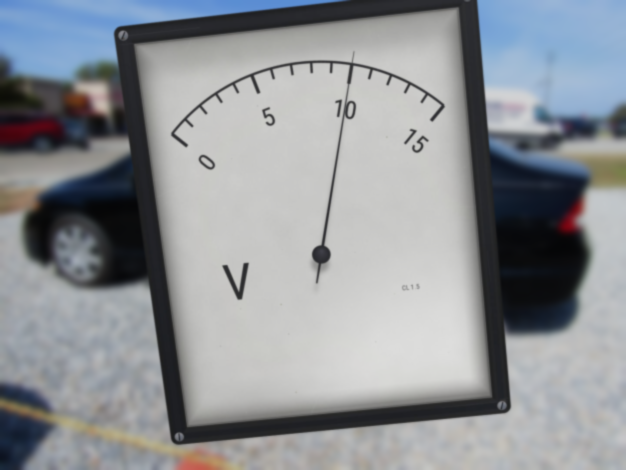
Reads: 10,V
